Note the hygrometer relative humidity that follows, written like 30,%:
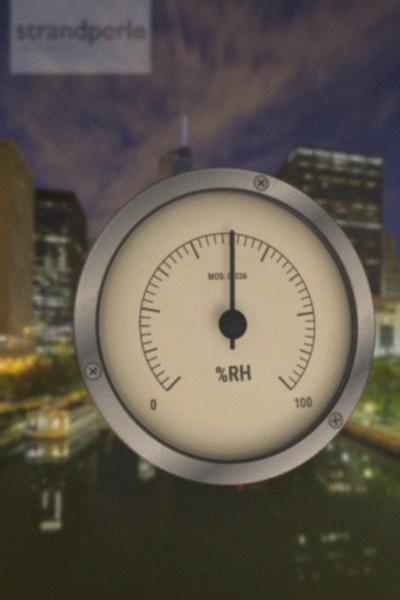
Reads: 50,%
